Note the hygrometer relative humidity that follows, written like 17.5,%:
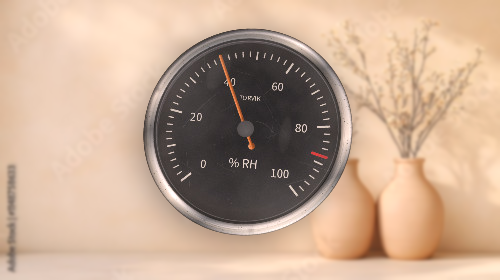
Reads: 40,%
